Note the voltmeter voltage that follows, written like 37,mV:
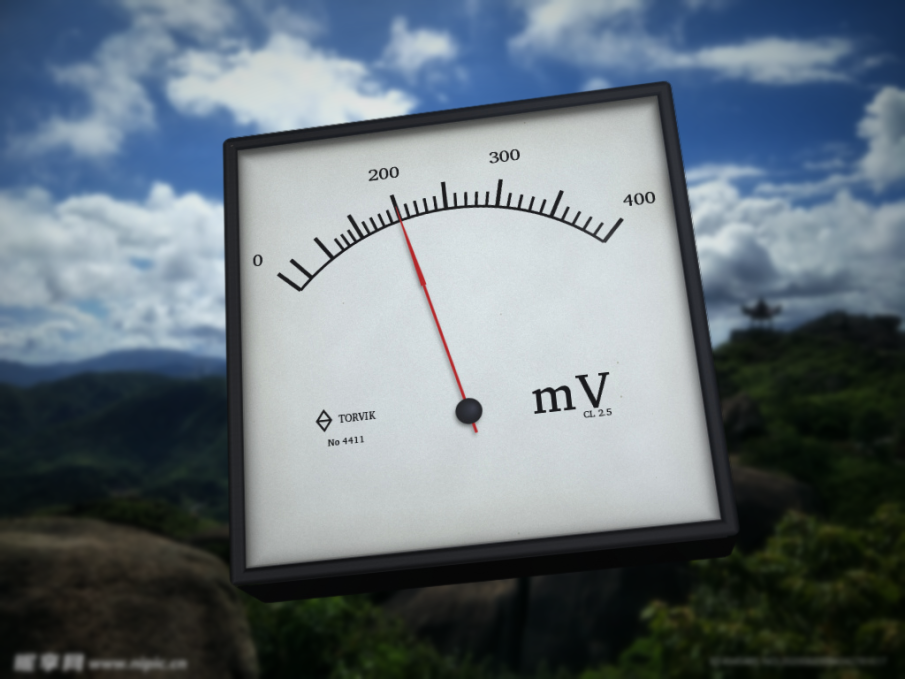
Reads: 200,mV
